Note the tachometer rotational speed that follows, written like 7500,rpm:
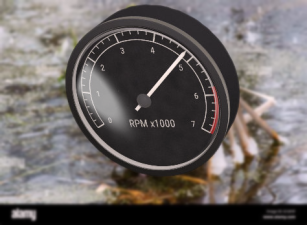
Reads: 4800,rpm
